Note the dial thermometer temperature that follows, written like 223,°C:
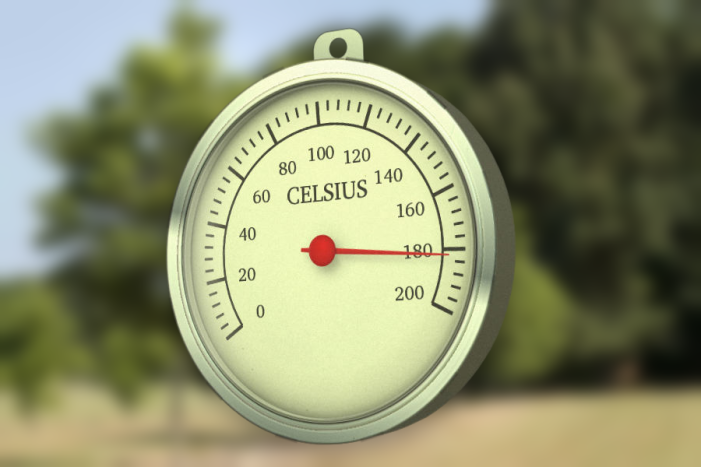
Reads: 182,°C
